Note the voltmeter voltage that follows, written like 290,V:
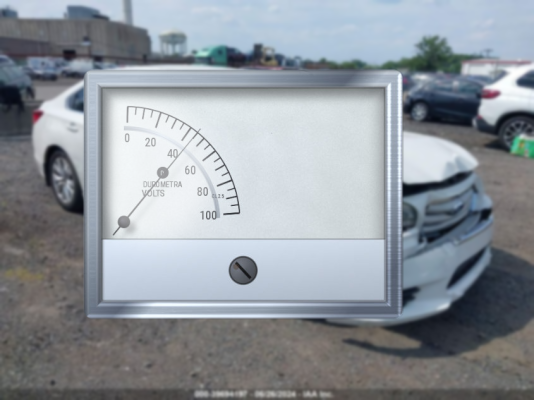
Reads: 45,V
